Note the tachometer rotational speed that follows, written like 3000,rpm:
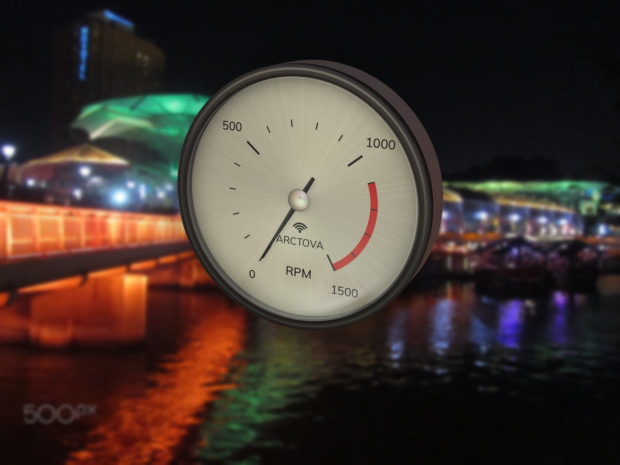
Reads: 0,rpm
